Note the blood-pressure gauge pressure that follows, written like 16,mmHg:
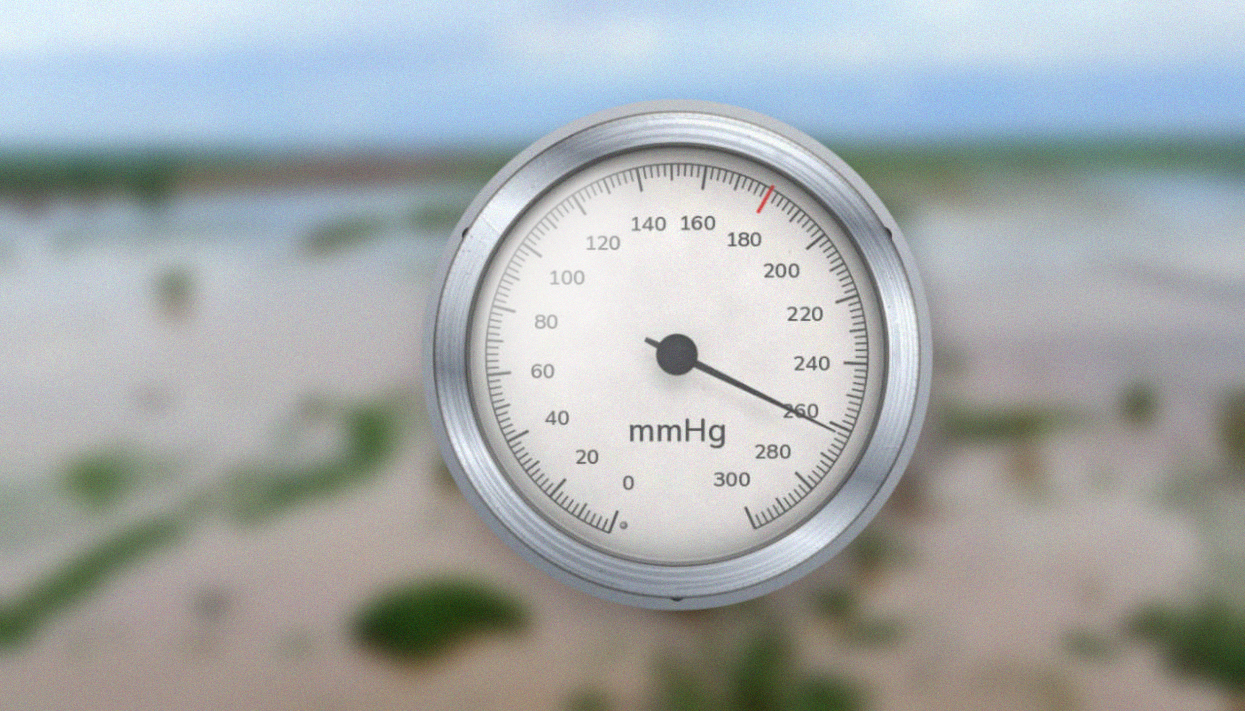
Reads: 262,mmHg
